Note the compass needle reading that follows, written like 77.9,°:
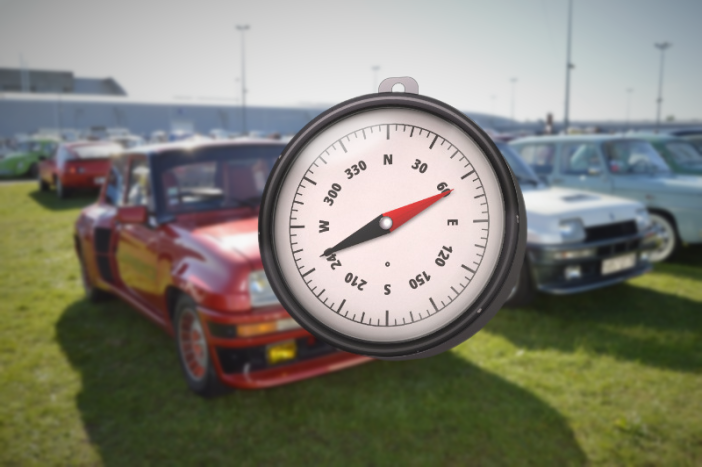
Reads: 65,°
